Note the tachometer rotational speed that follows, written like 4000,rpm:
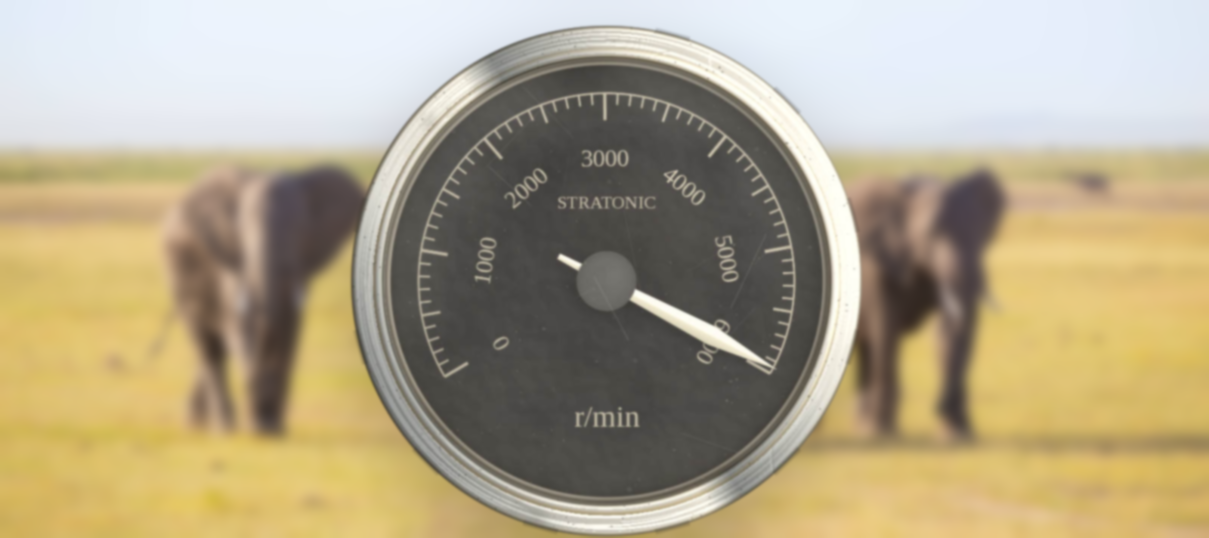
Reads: 5950,rpm
